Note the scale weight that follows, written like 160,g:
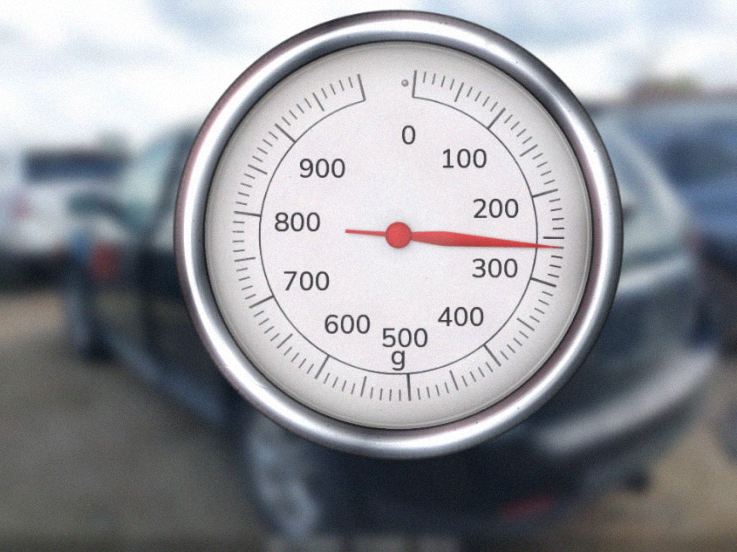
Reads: 260,g
